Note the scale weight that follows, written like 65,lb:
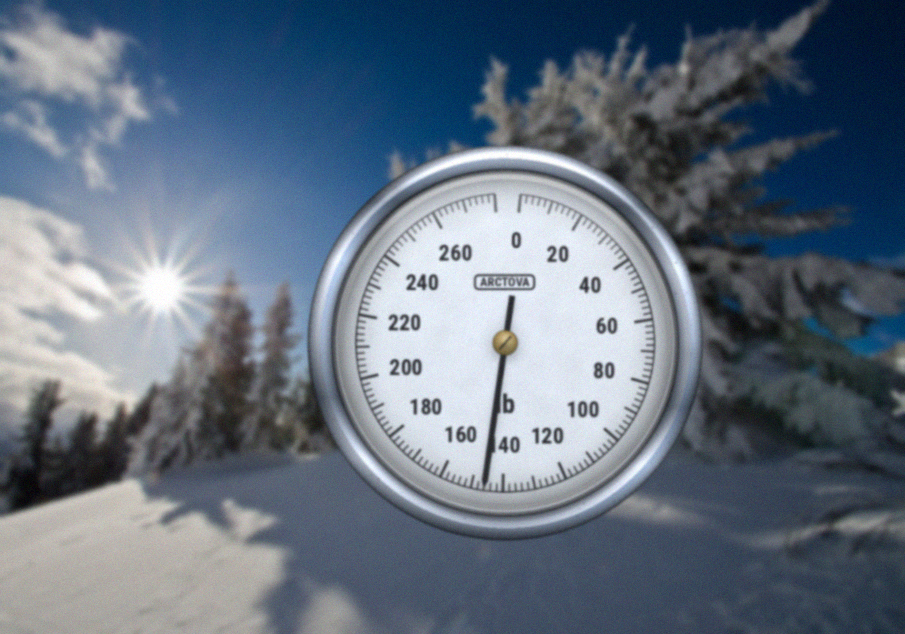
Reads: 146,lb
